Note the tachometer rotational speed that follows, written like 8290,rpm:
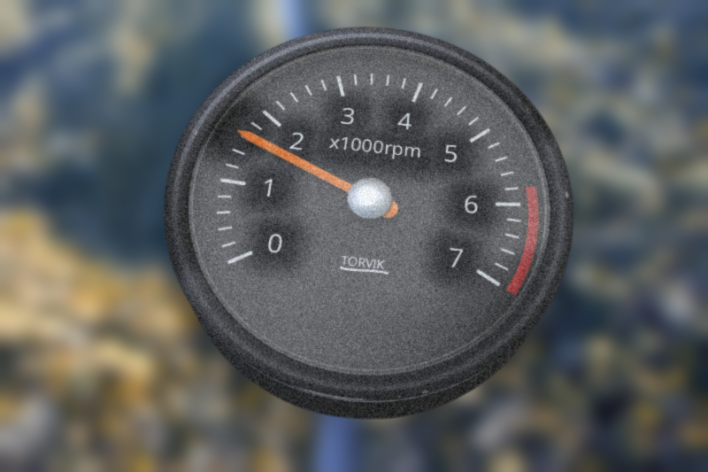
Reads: 1600,rpm
